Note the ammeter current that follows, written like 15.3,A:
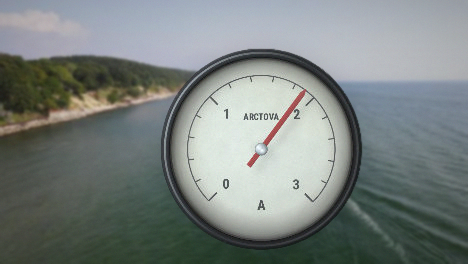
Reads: 1.9,A
